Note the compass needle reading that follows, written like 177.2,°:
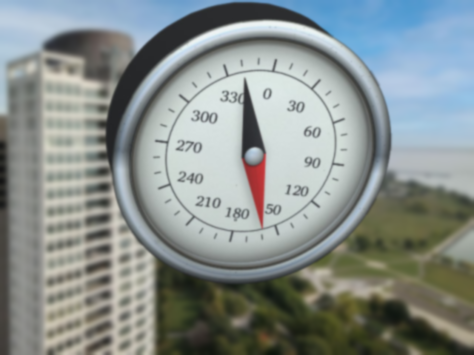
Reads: 160,°
